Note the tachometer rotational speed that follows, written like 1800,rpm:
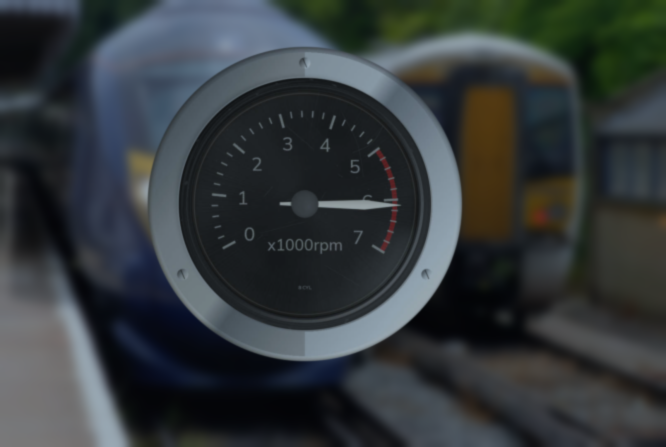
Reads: 6100,rpm
